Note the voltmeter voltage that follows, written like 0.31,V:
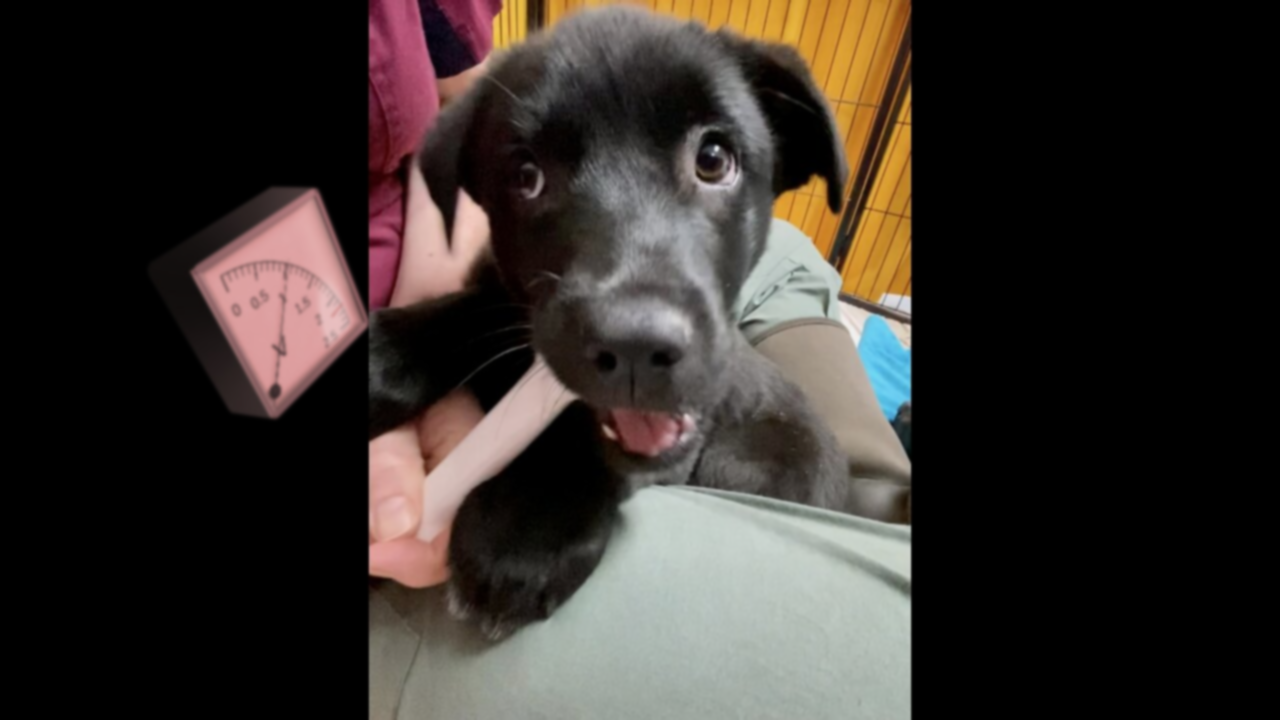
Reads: 1,V
